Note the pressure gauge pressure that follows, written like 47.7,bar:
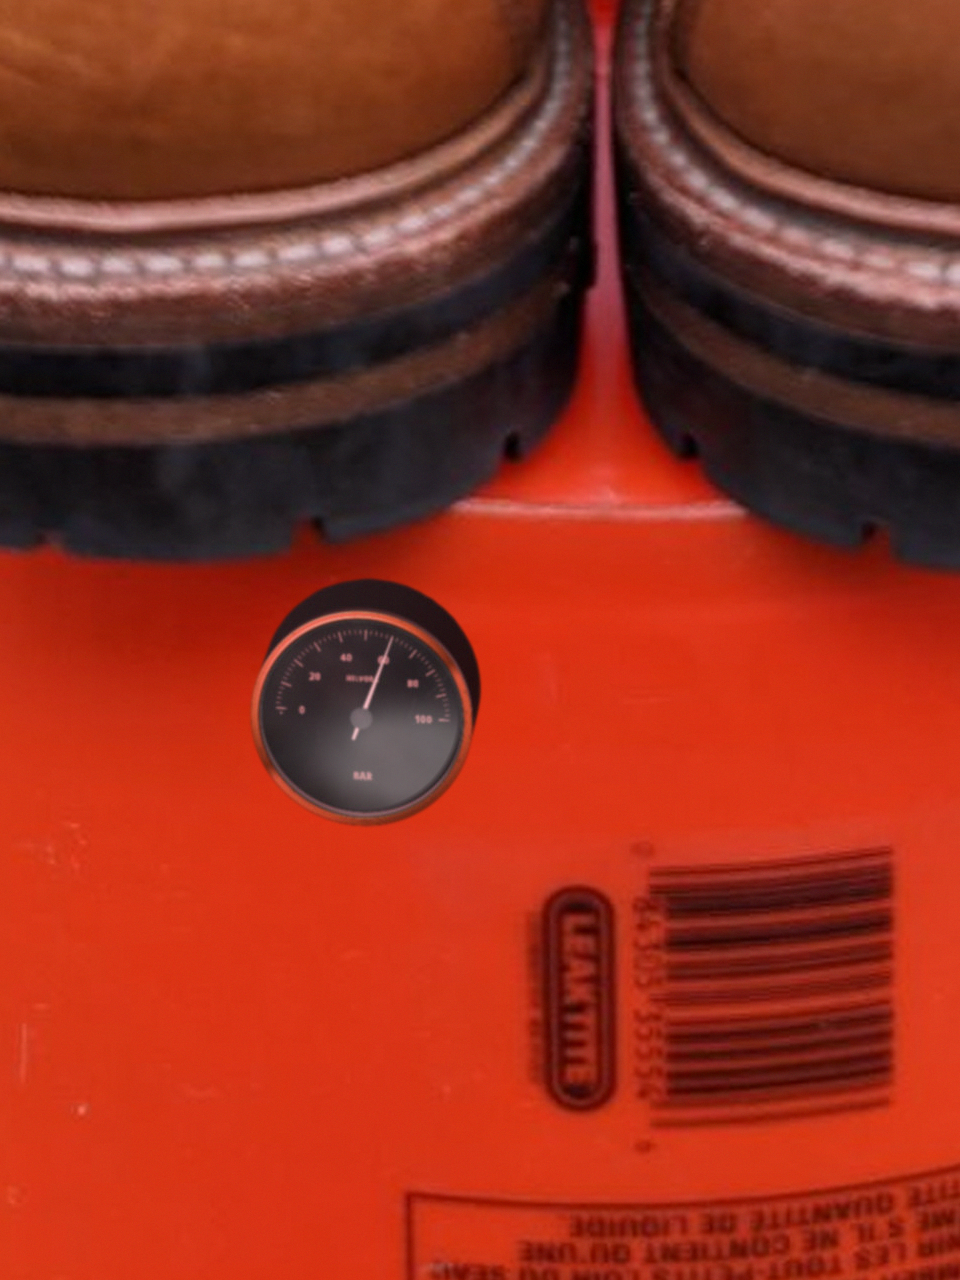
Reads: 60,bar
